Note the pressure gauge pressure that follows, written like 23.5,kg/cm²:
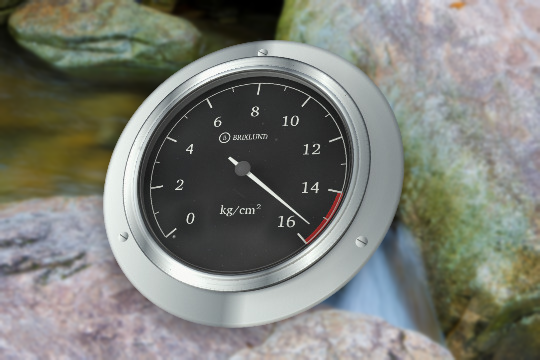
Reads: 15.5,kg/cm²
